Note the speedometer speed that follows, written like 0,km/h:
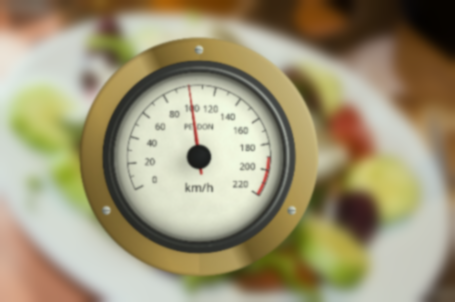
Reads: 100,km/h
